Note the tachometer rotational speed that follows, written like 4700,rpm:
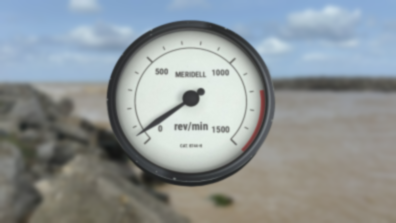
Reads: 50,rpm
